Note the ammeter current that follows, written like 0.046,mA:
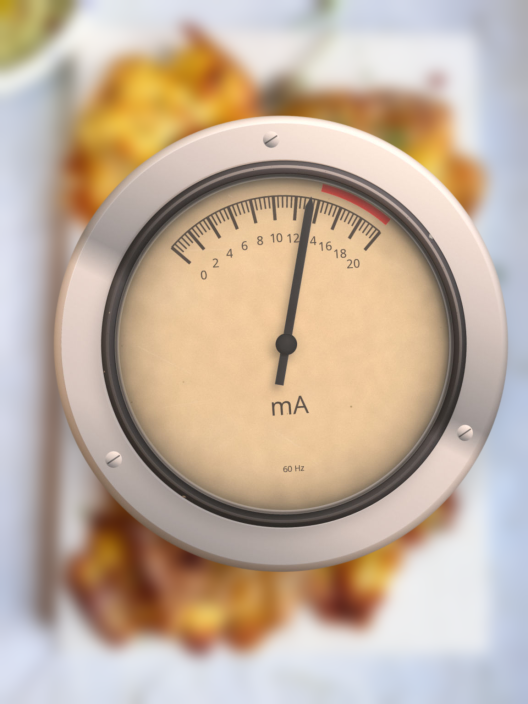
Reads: 13.2,mA
